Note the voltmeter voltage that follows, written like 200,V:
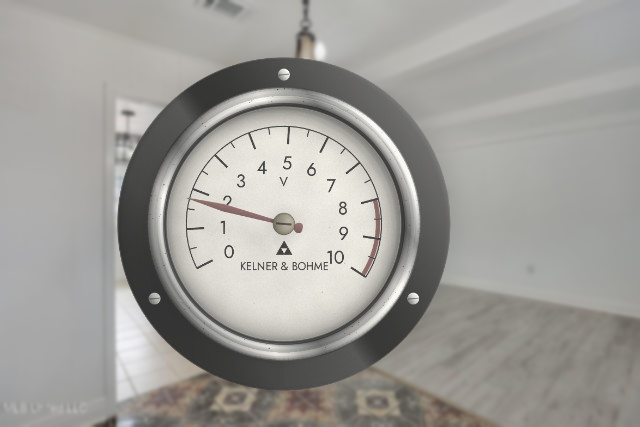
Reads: 1.75,V
